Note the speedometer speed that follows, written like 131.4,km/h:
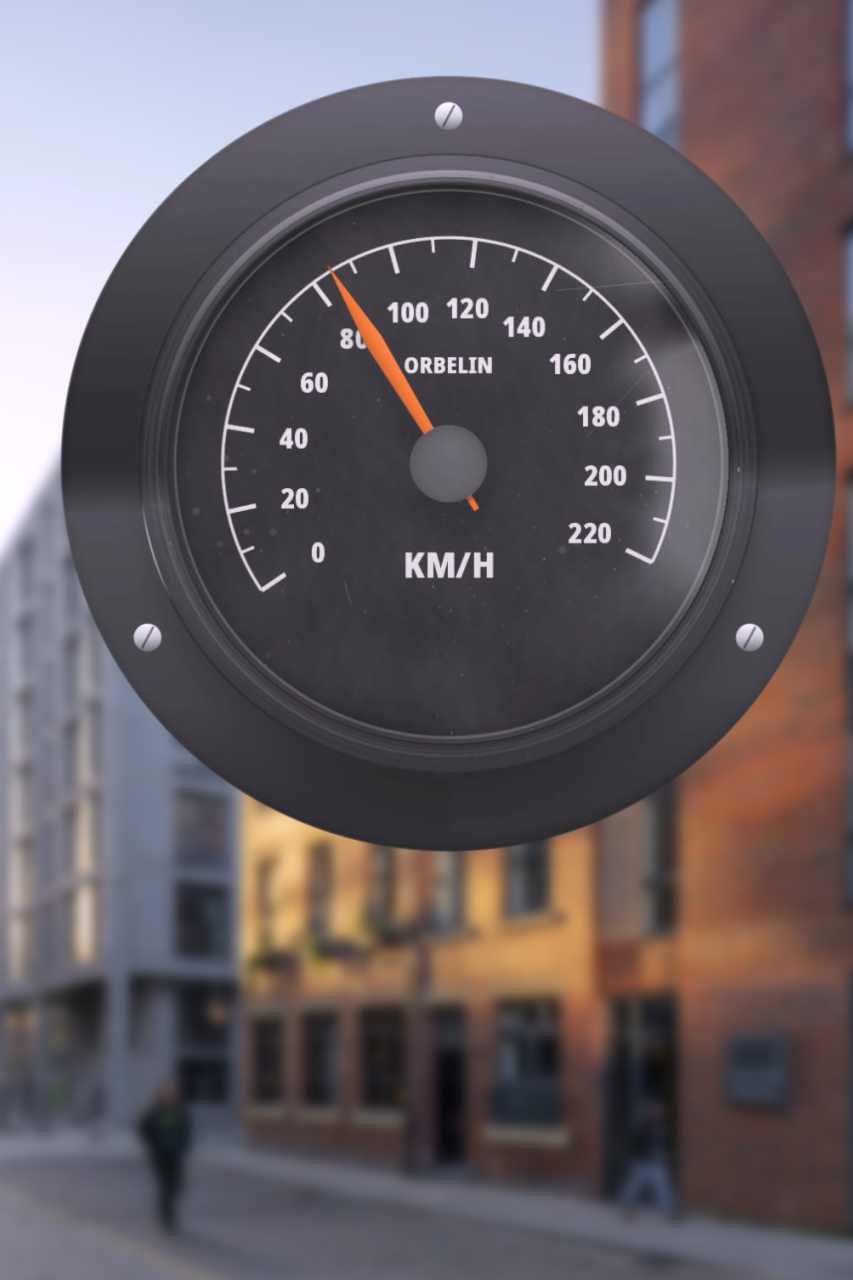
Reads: 85,km/h
